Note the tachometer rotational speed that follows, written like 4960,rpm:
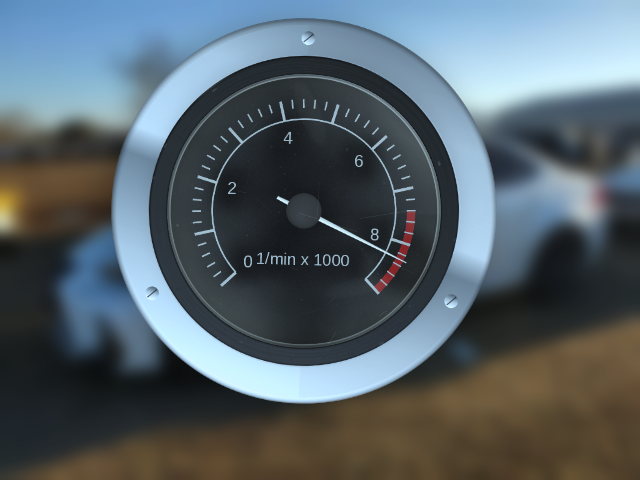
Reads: 8300,rpm
